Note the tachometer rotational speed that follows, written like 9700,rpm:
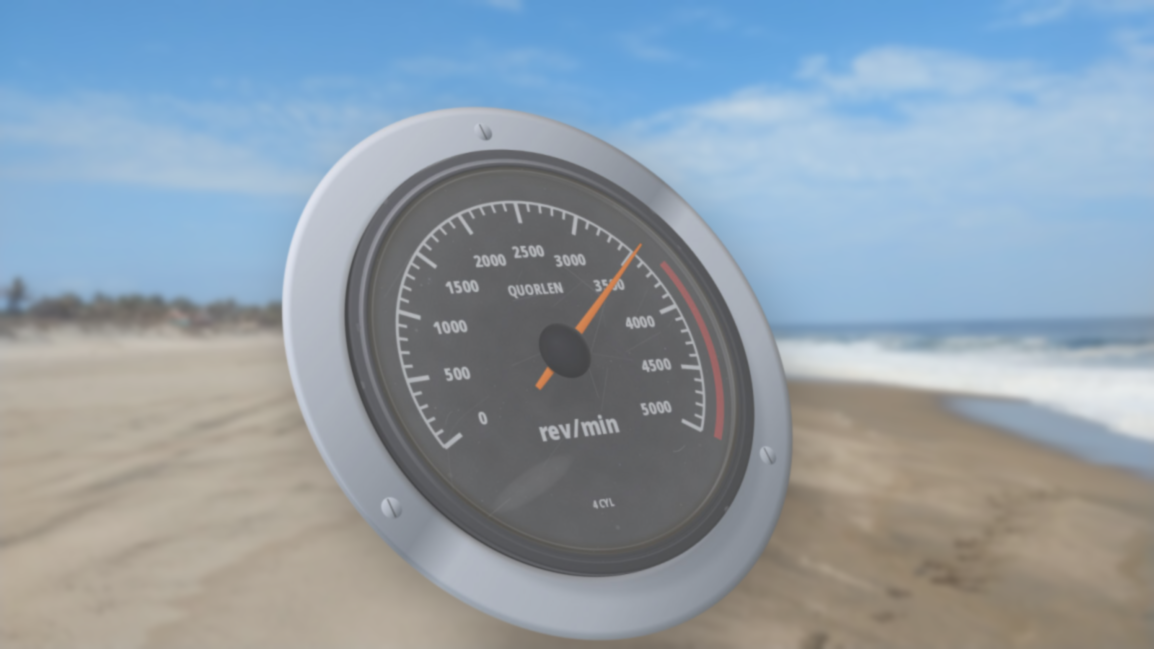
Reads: 3500,rpm
